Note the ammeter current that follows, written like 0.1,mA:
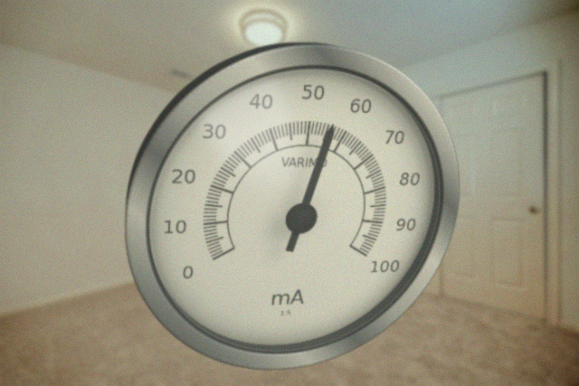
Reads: 55,mA
